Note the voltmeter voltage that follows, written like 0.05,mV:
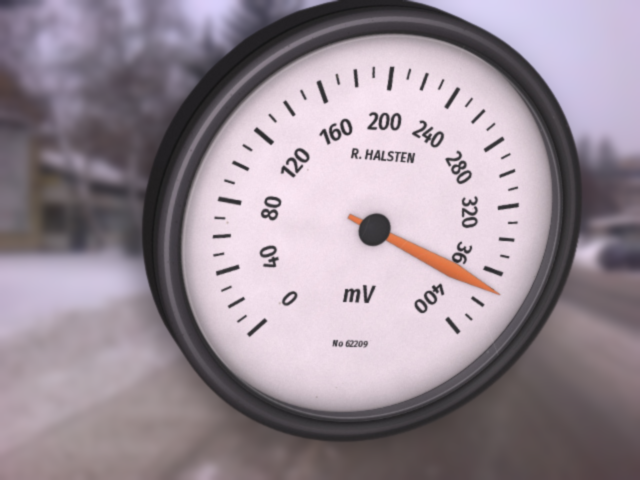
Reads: 370,mV
